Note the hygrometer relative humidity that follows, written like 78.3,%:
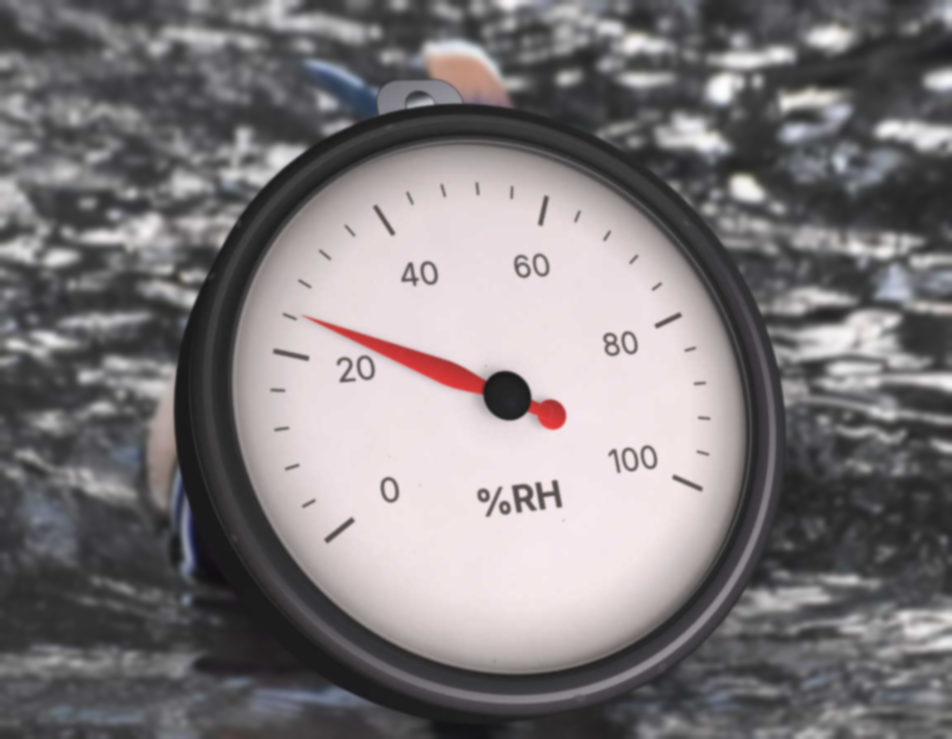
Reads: 24,%
